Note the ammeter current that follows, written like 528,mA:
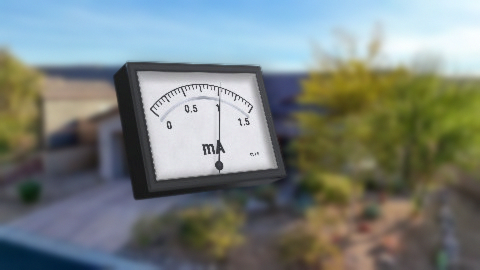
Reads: 1,mA
